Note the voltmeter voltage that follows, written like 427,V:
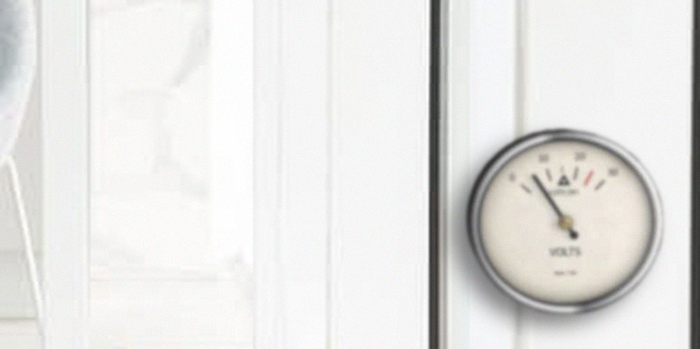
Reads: 5,V
